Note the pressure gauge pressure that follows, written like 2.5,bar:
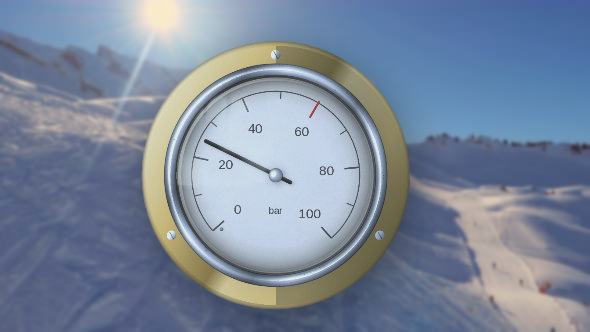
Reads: 25,bar
